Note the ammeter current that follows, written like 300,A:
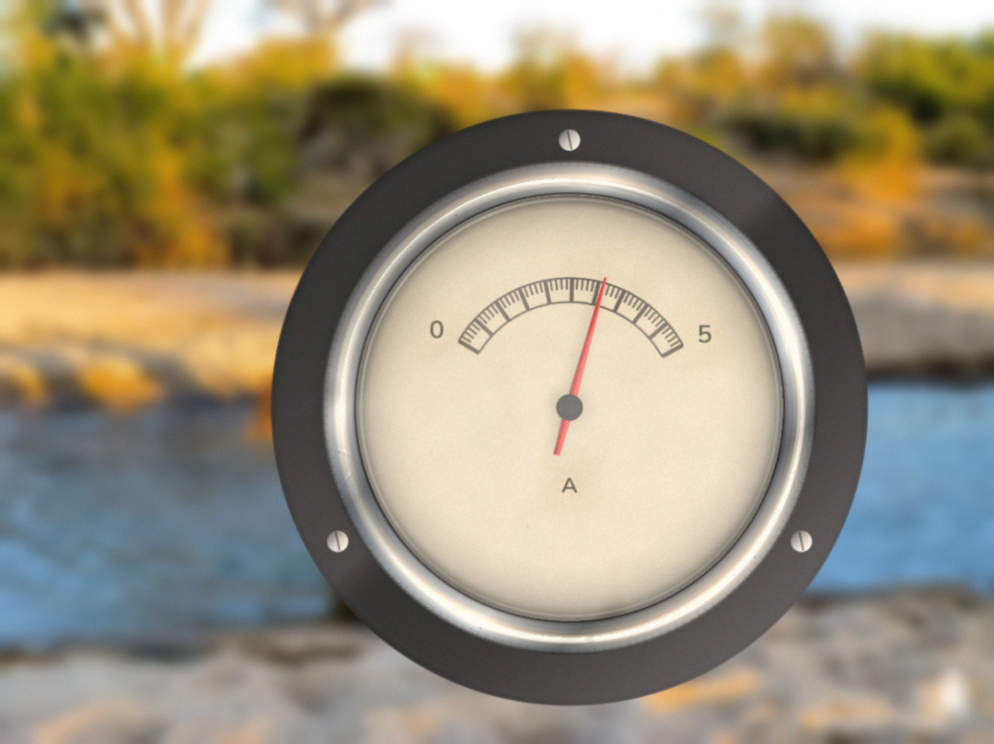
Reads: 3.1,A
